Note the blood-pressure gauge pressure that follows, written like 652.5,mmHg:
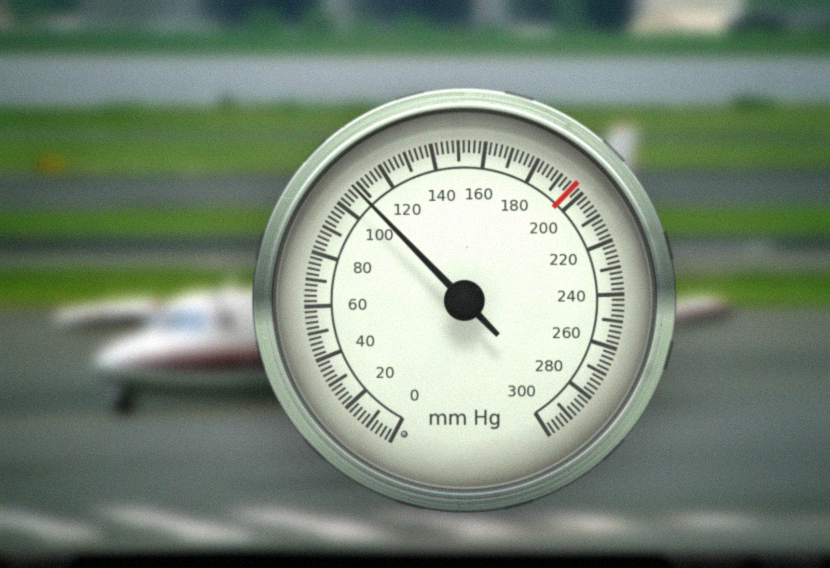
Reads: 108,mmHg
